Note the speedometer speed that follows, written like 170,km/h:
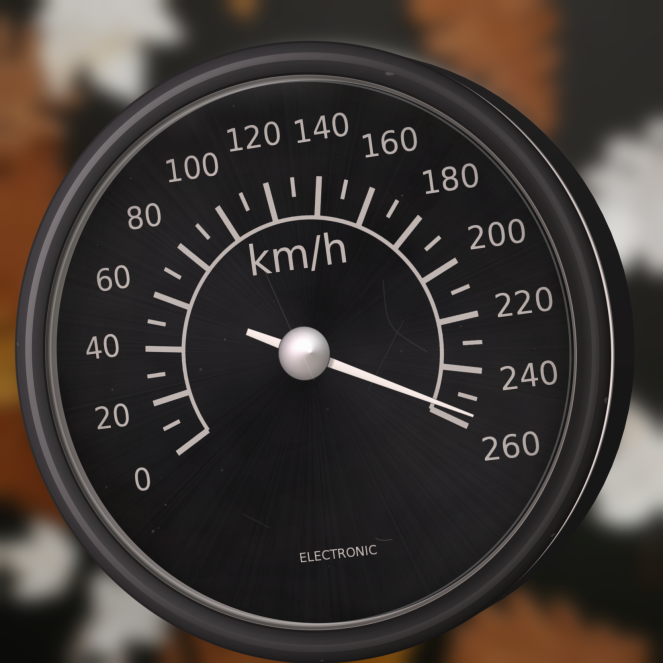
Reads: 255,km/h
